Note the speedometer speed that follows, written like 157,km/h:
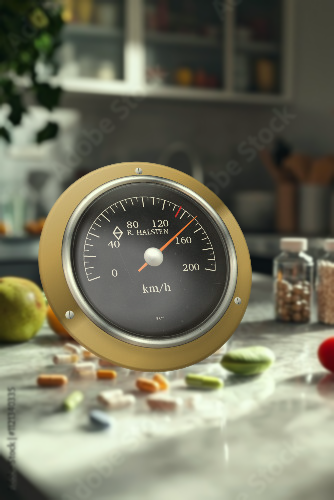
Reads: 150,km/h
